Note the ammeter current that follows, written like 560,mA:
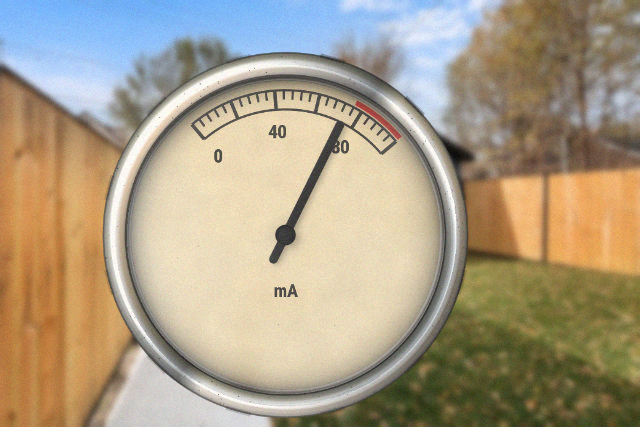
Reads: 74,mA
